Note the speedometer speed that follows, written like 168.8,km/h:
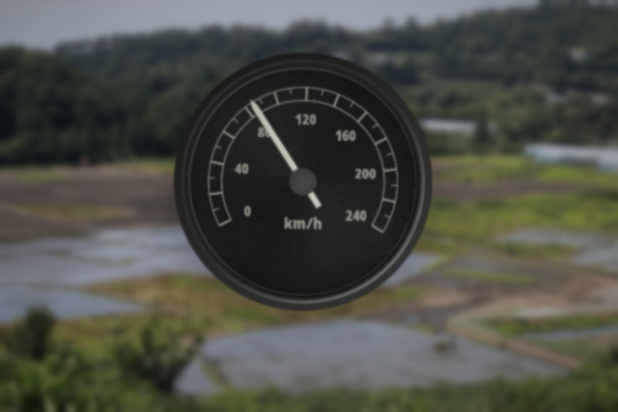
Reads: 85,km/h
